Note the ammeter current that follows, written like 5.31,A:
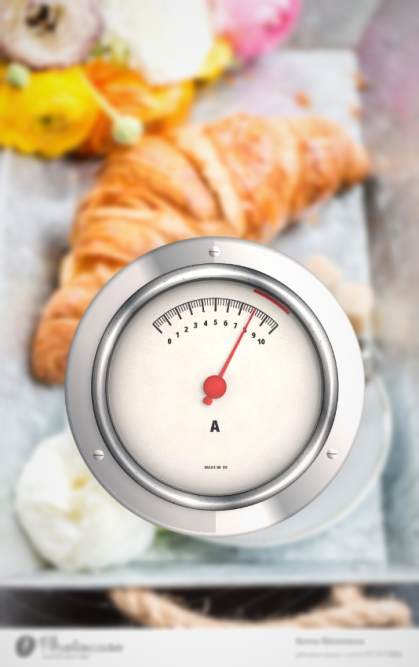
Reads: 8,A
